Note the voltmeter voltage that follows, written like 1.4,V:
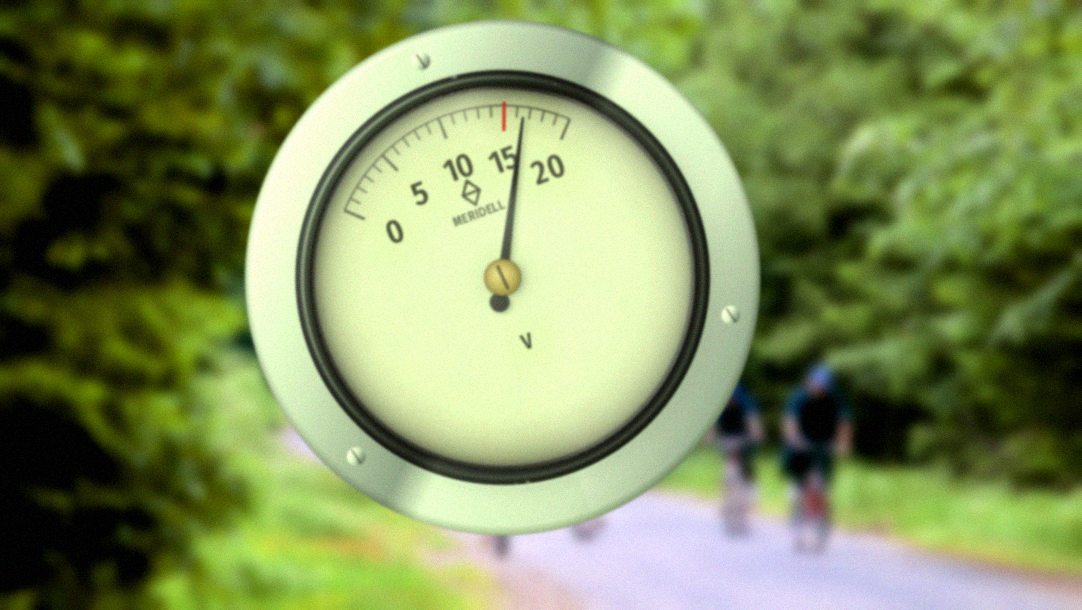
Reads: 16.5,V
